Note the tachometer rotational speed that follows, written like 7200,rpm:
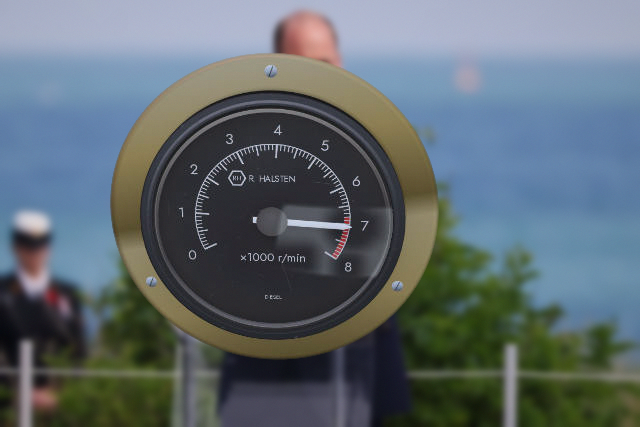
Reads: 7000,rpm
